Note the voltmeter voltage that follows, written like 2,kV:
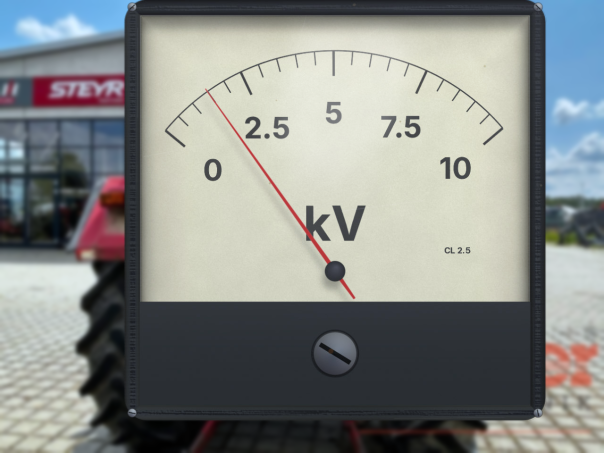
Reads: 1.5,kV
